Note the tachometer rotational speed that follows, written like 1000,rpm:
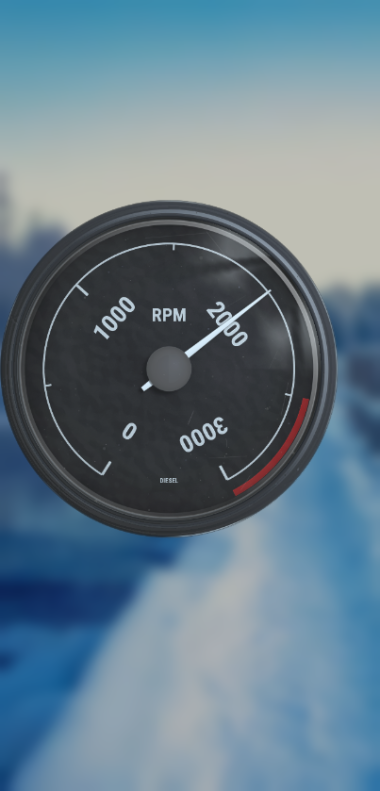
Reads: 2000,rpm
